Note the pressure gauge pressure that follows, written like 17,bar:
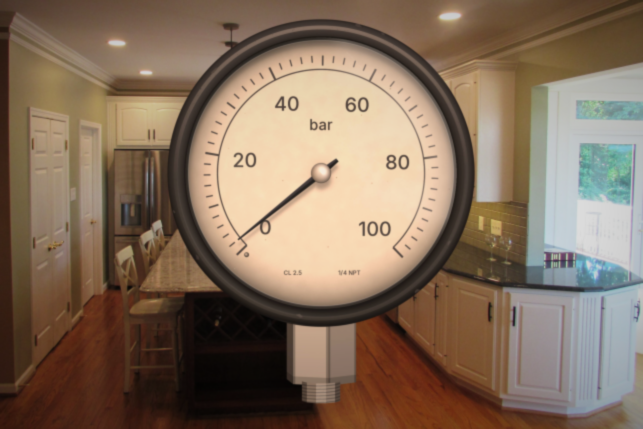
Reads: 2,bar
